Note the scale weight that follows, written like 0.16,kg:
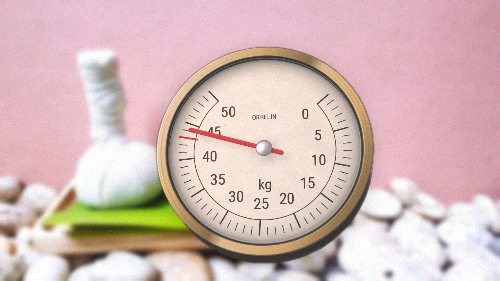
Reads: 44,kg
